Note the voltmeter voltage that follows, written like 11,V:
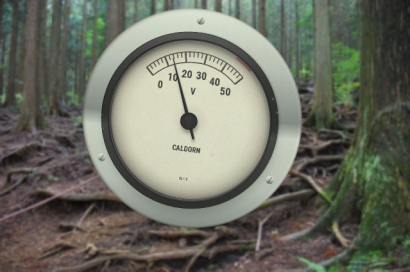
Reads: 14,V
